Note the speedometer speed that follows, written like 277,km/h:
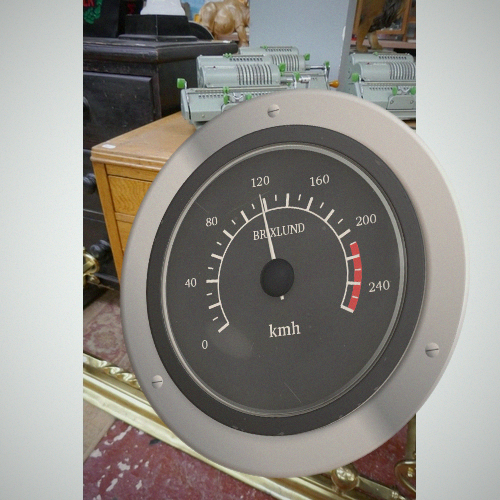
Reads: 120,km/h
